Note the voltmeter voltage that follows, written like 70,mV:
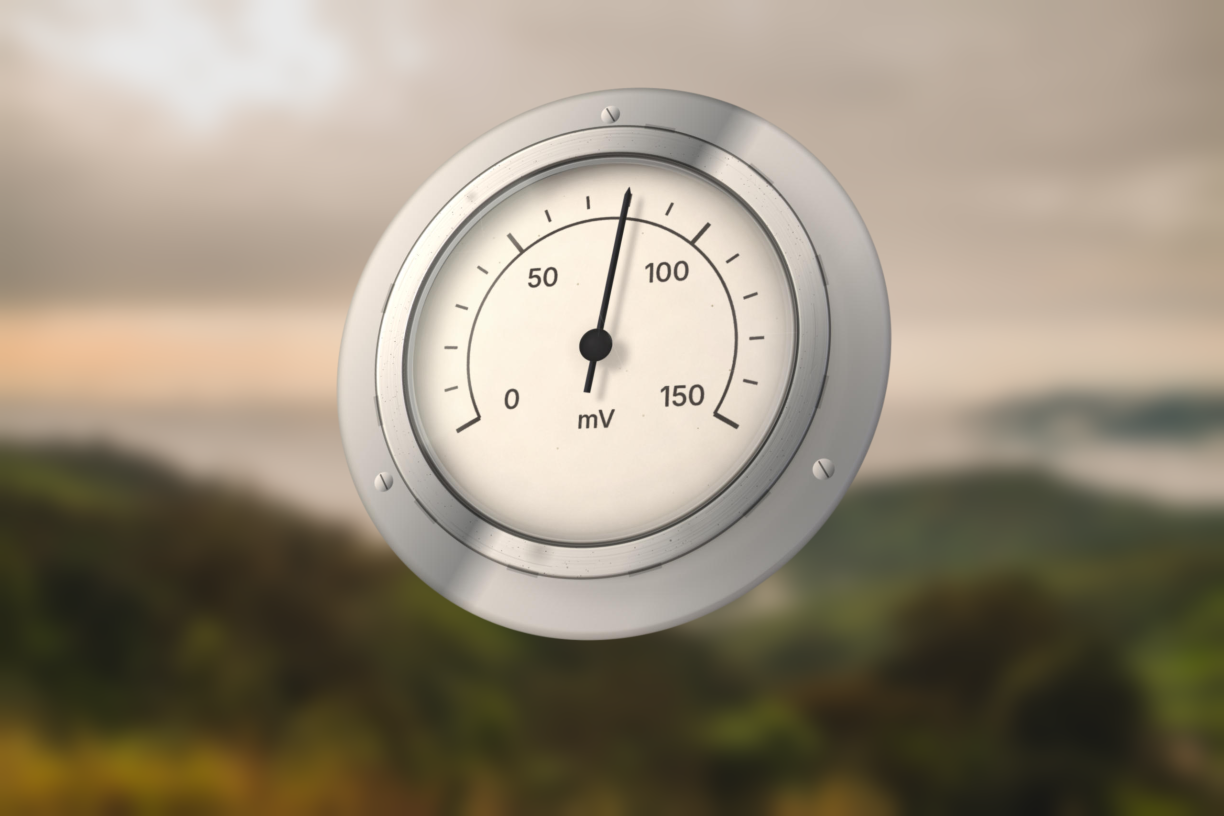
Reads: 80,mV
